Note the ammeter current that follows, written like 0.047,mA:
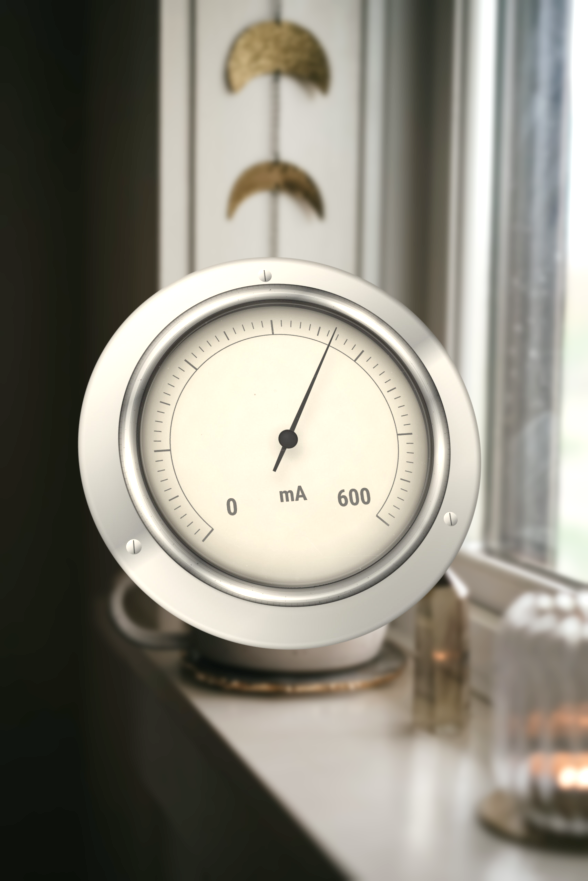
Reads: 365,mA
